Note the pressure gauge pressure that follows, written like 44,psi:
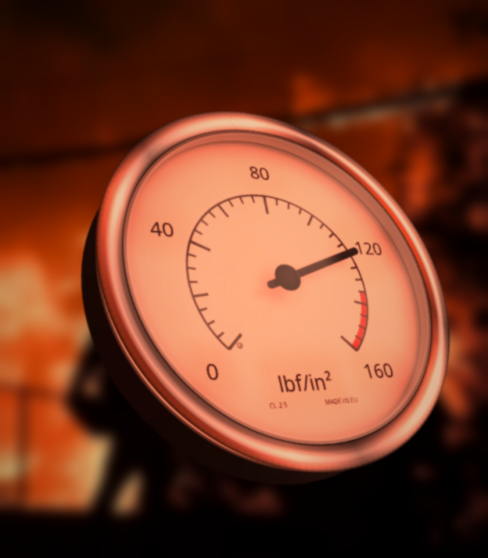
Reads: 120,psi
